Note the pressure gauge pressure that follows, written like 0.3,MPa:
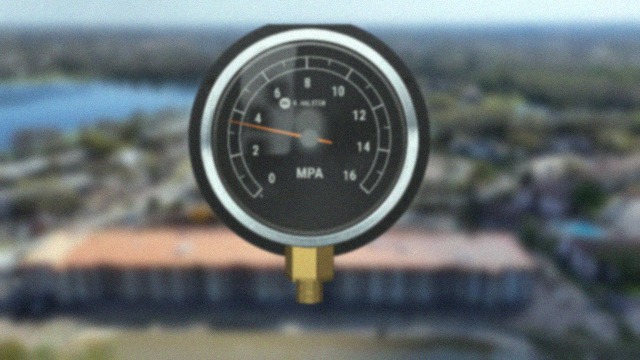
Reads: 3.5,MPa
